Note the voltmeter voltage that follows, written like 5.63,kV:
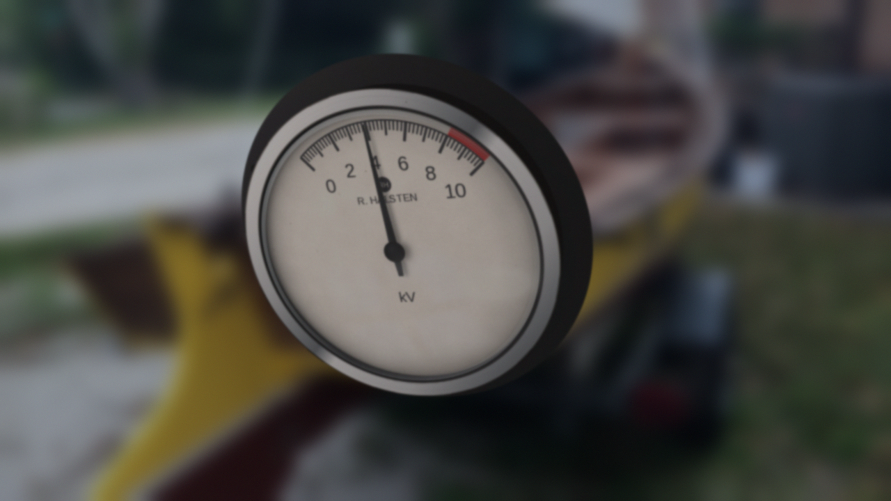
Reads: 4,kV
